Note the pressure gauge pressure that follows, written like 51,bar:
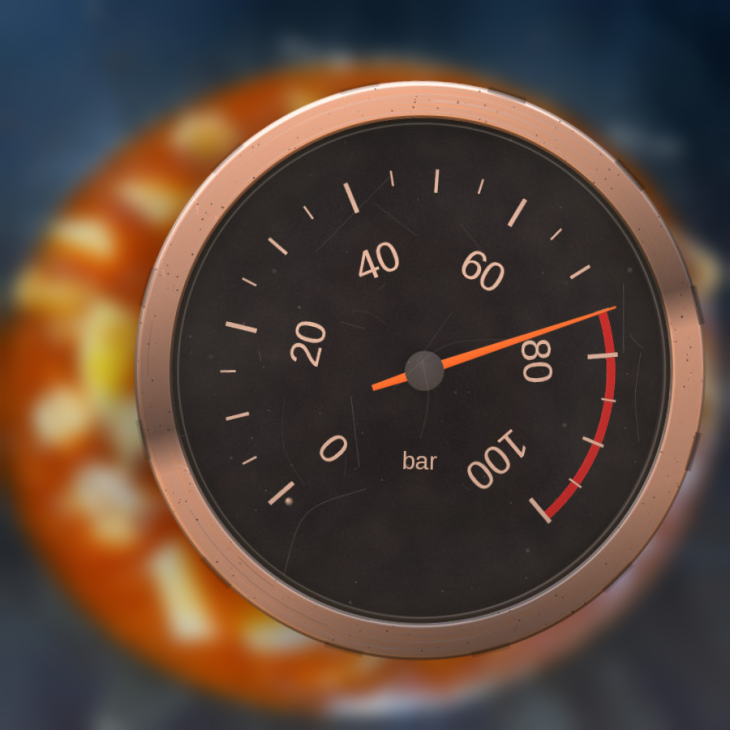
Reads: 75,bar
